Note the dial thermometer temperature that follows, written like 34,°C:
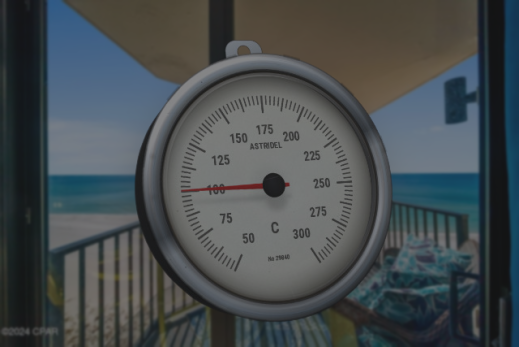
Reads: 100,°C
